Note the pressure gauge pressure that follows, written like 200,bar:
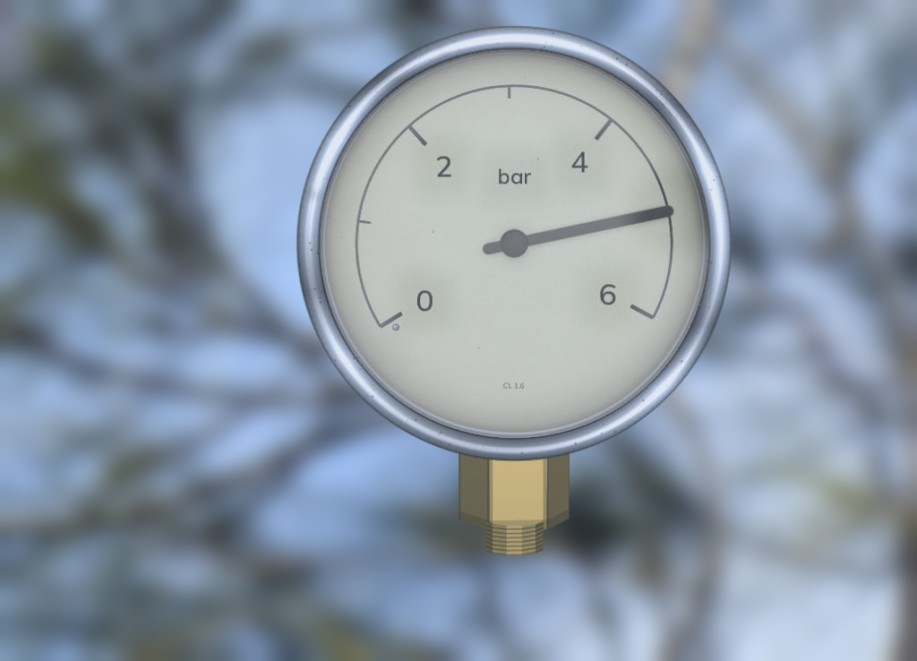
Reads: 5,bar
